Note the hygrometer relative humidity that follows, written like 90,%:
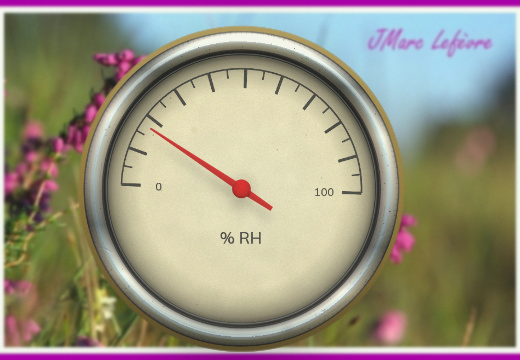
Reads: 17.5,%
